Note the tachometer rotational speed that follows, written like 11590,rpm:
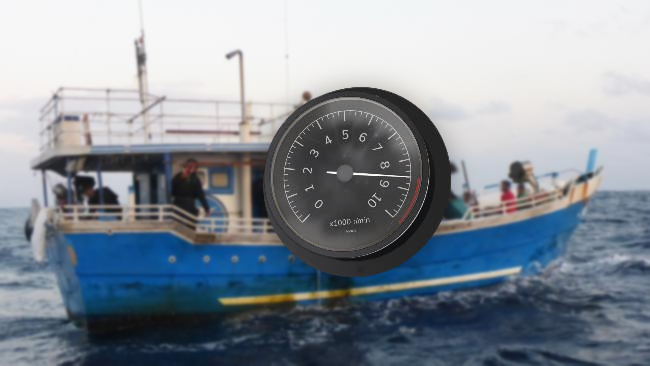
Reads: 8600,rpm
